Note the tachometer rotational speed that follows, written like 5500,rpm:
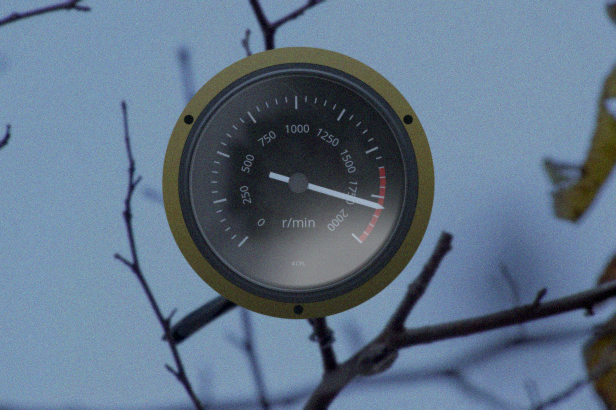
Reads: 1800,rpm
